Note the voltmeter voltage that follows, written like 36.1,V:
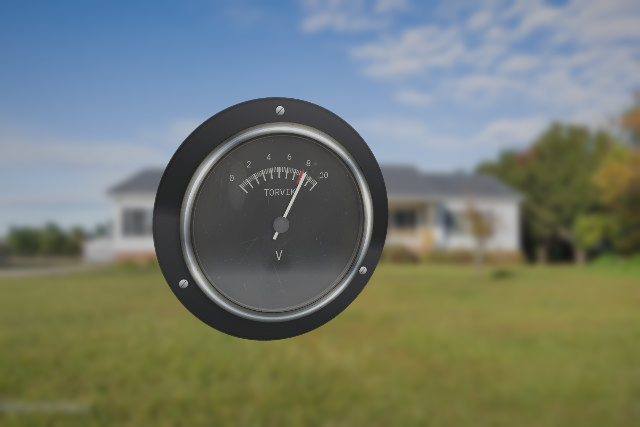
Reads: 8,V
